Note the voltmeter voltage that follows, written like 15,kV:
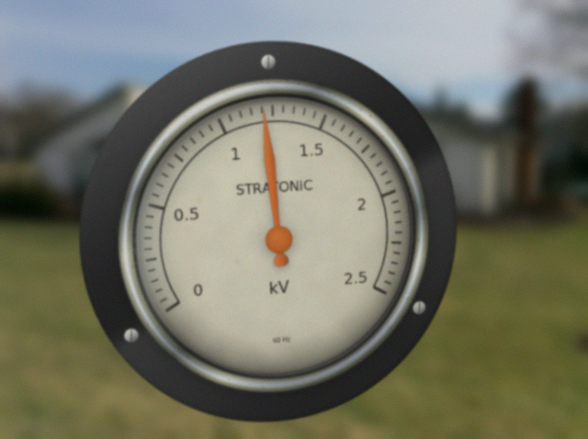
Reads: 1.2,kV
